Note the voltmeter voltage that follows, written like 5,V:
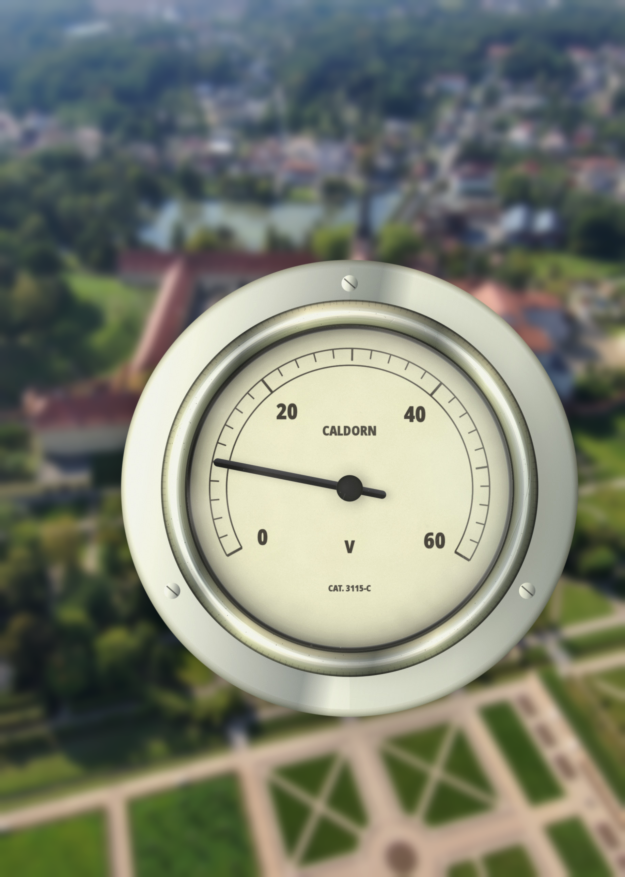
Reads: 10,V
